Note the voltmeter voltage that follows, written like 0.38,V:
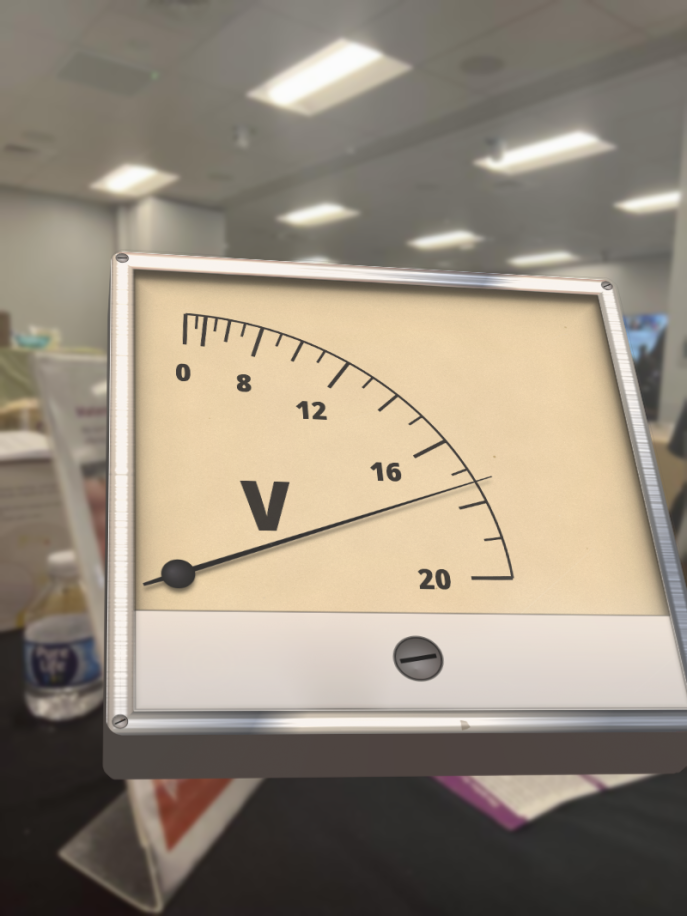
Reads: 17.5,V
